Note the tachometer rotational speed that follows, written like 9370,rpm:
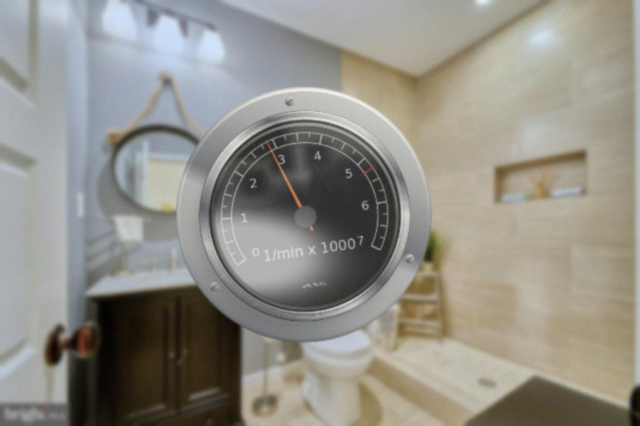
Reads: 2875,rpm
